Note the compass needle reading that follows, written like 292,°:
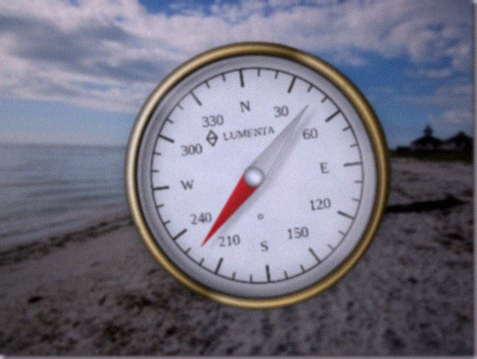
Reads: 225,°
